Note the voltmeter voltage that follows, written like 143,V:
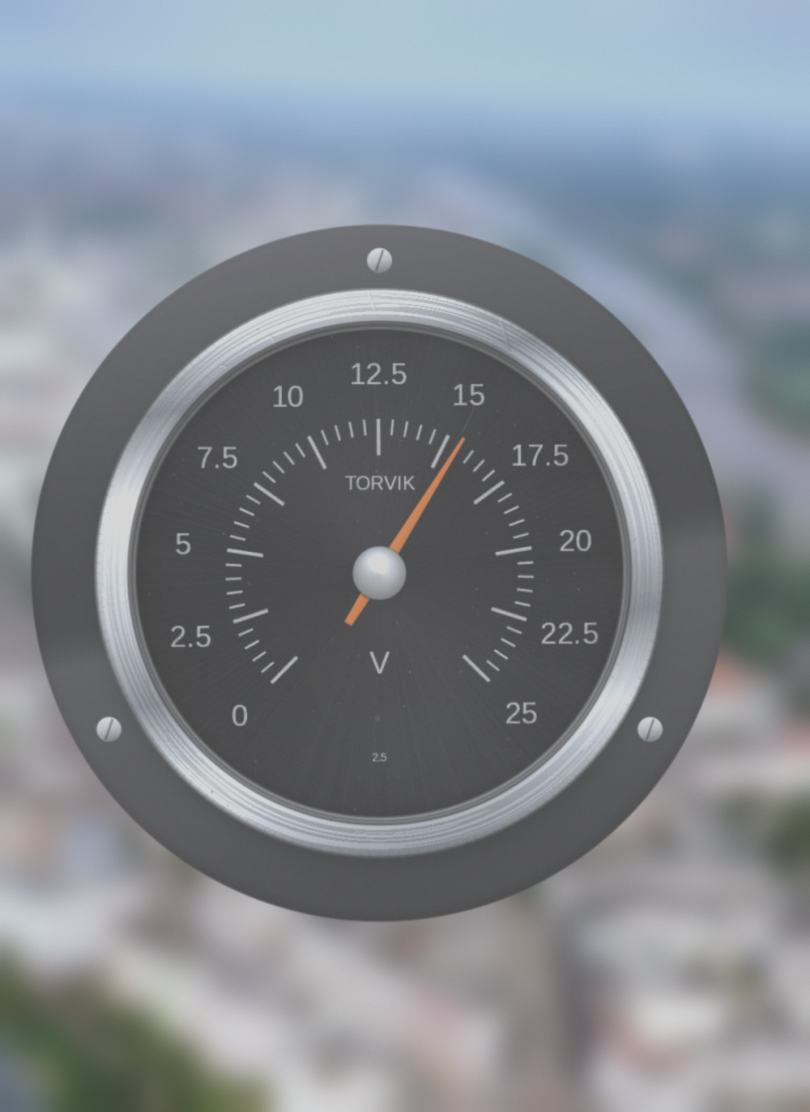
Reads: 15.5,V
